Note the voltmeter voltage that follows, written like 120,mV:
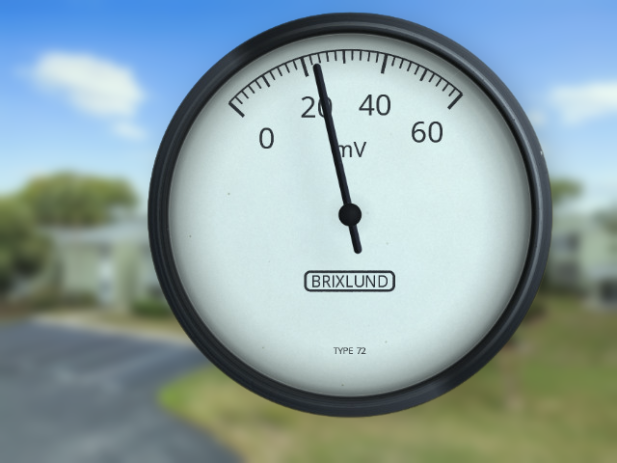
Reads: 23,mV
